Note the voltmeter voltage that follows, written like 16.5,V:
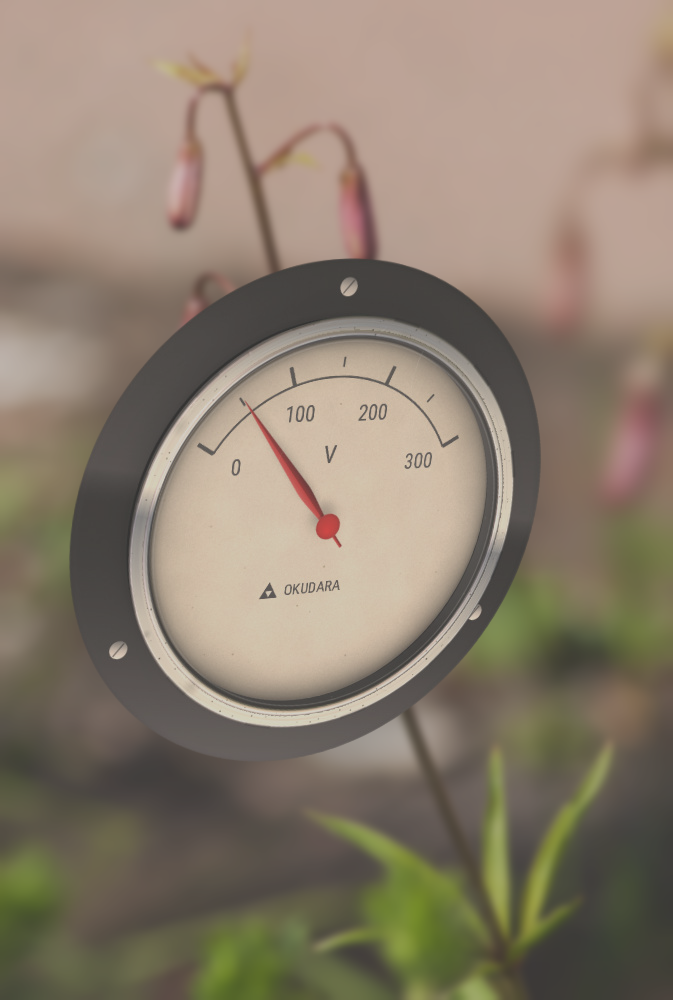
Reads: 50,V
